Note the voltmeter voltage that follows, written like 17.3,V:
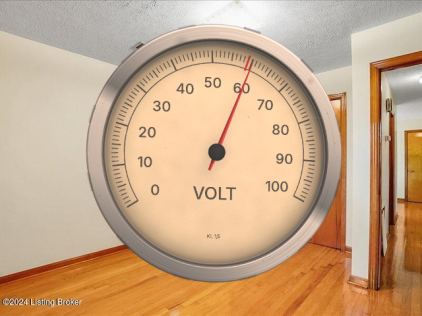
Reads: 60,V
